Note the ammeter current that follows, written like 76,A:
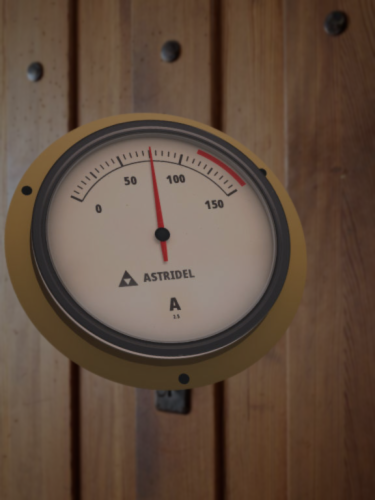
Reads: 75,A
